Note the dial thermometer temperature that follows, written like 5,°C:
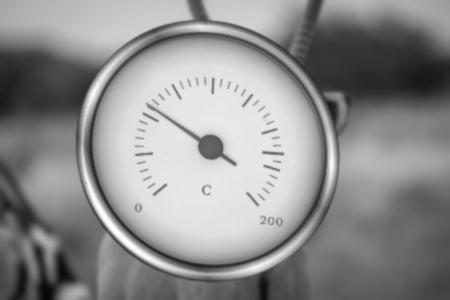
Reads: 55,°C
